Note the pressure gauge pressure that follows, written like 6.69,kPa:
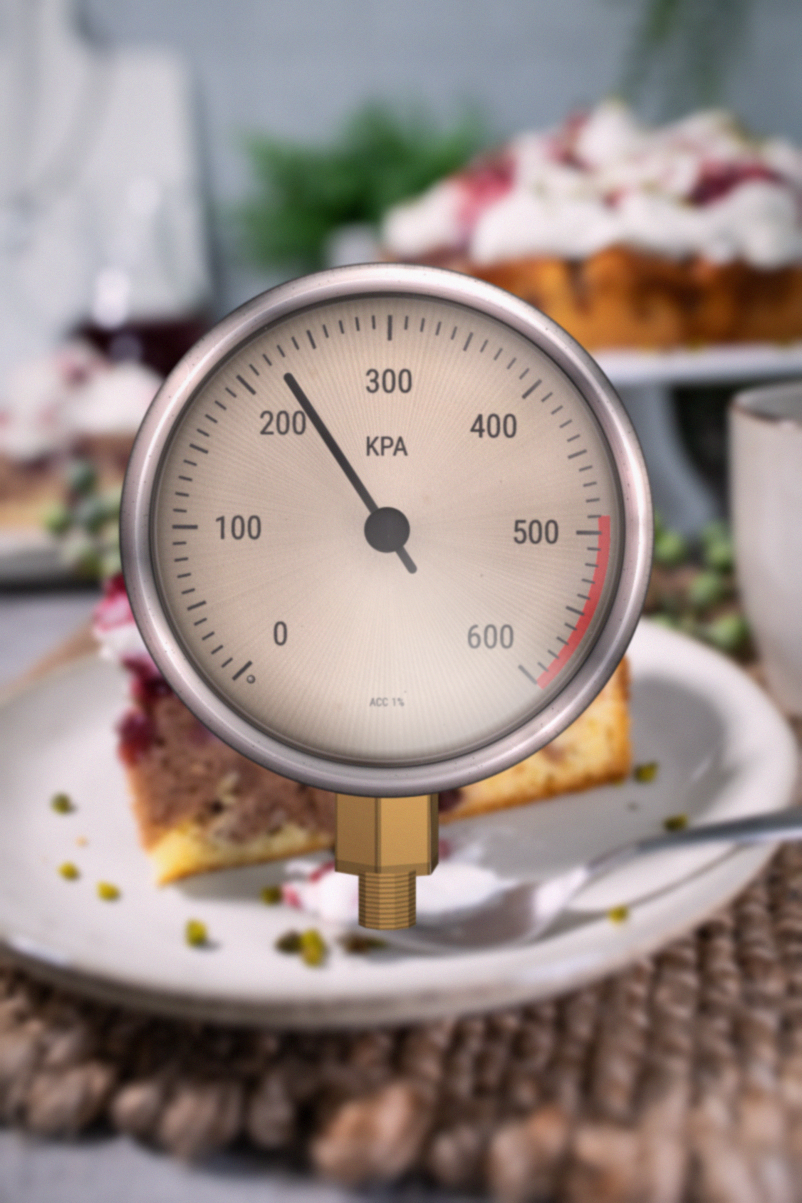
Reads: 225,kPa
